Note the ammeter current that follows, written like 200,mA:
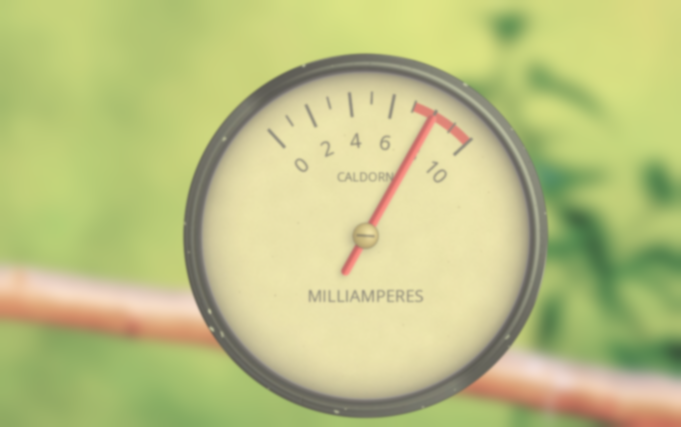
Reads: 8,mA
